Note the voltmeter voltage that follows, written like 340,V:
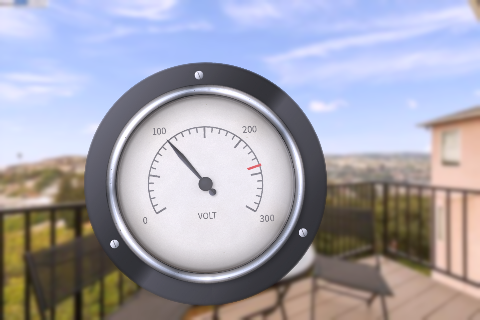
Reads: 100,V
